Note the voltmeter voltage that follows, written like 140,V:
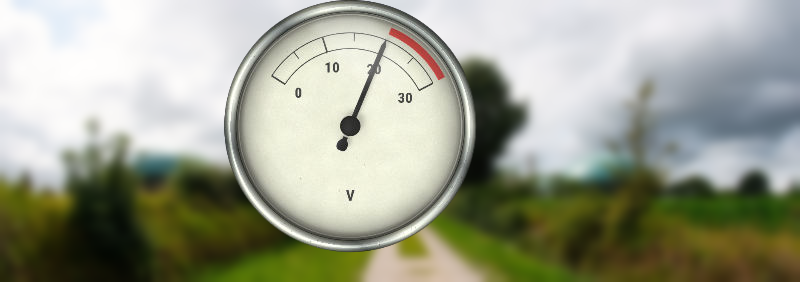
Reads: 20,V
